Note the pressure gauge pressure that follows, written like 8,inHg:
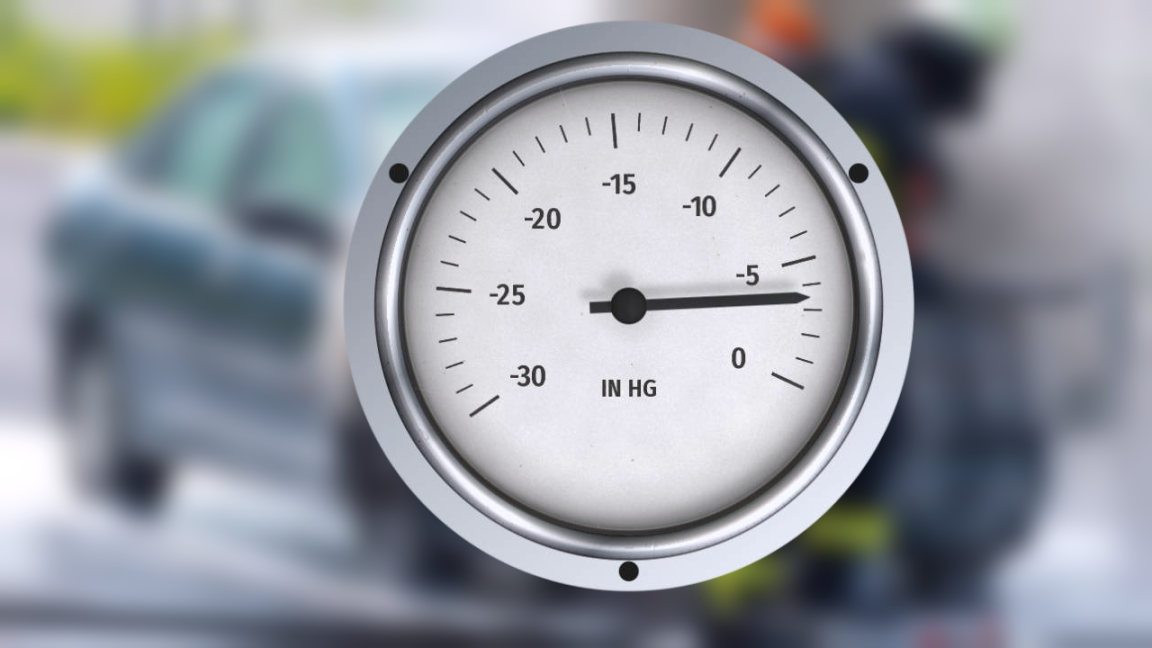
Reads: -3.5,inHg
